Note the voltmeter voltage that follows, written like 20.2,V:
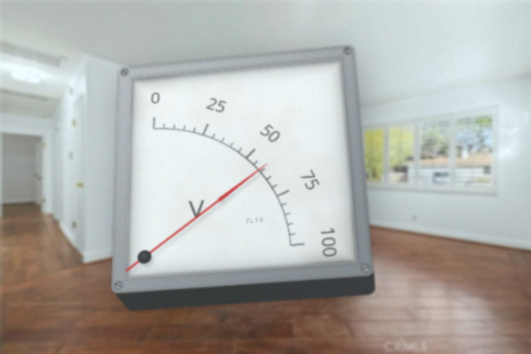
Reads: 60,V
